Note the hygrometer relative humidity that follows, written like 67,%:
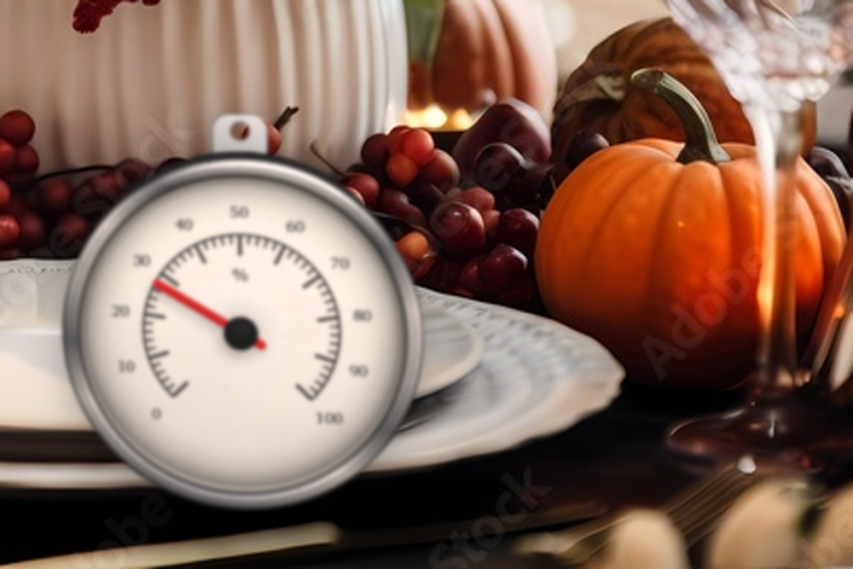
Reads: 28,%
